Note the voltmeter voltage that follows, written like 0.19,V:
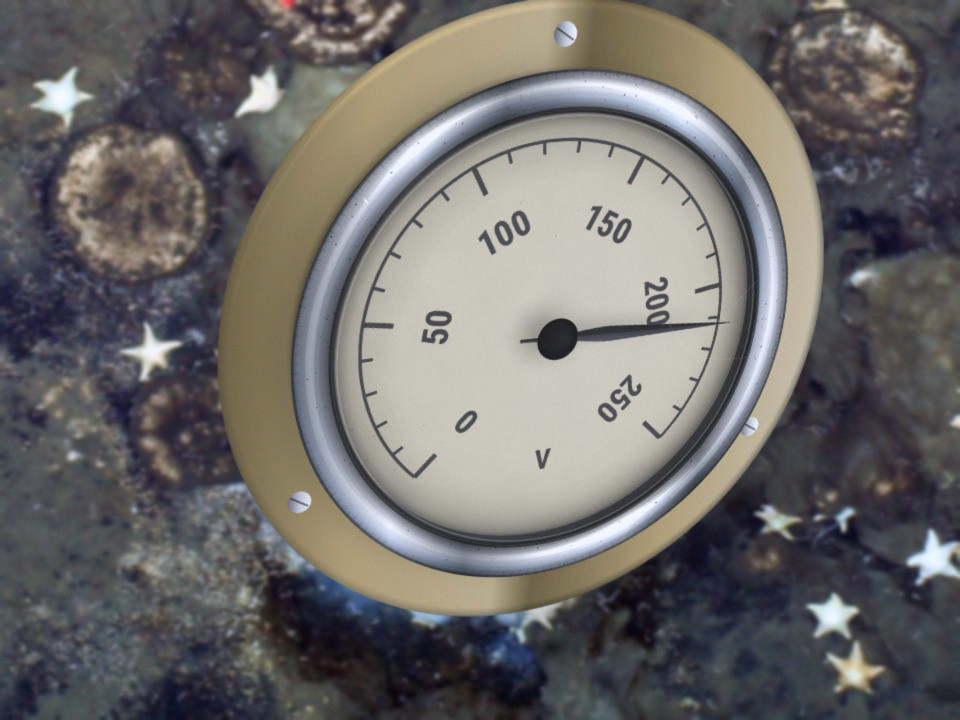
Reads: 210,V
